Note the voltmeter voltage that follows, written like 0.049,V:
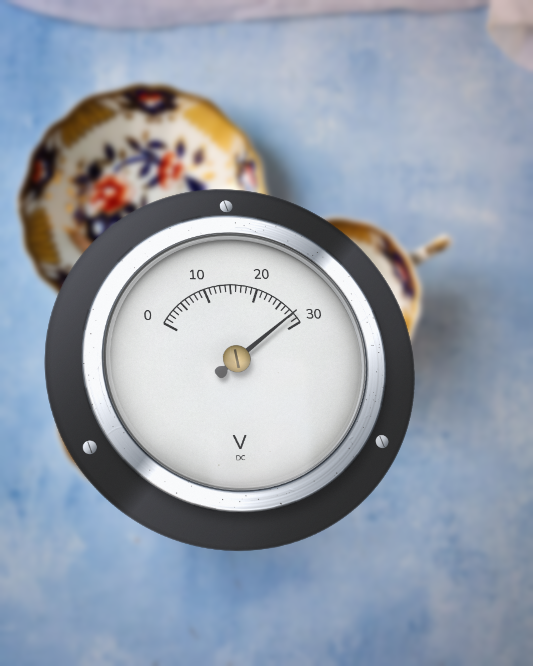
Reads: 28,V
